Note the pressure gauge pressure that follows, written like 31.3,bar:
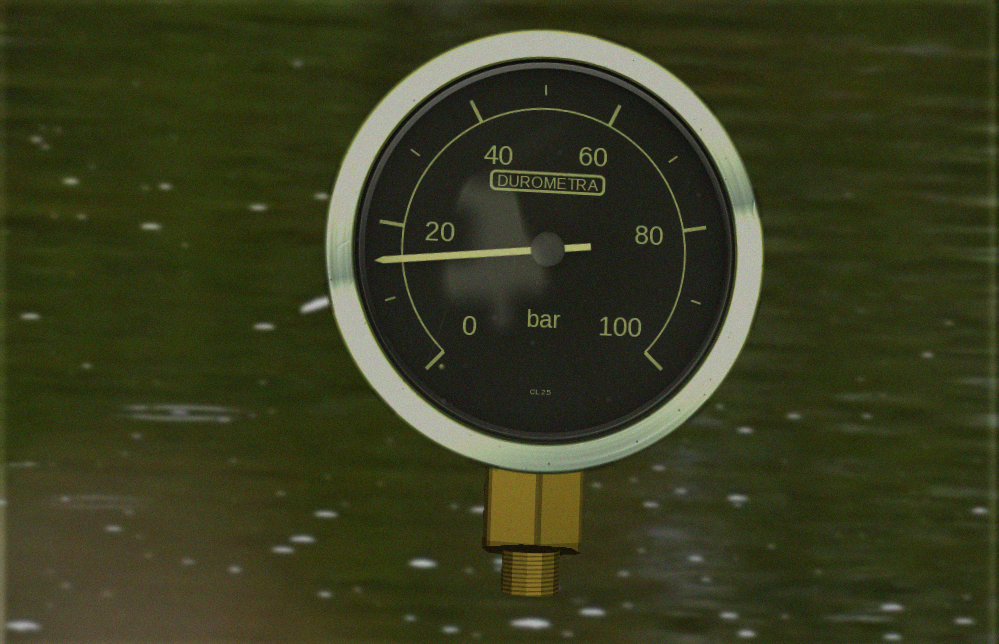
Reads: 15,bar
